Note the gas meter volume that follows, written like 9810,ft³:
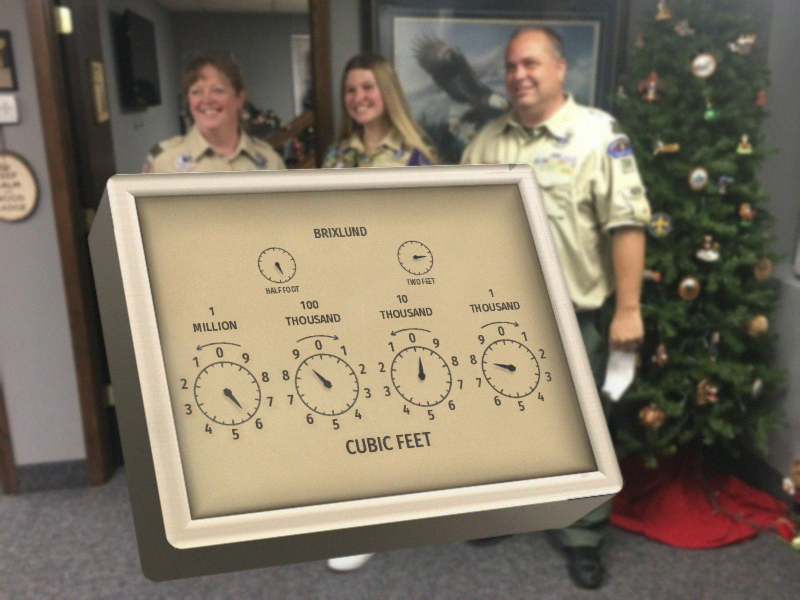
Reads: 589800,ft³
